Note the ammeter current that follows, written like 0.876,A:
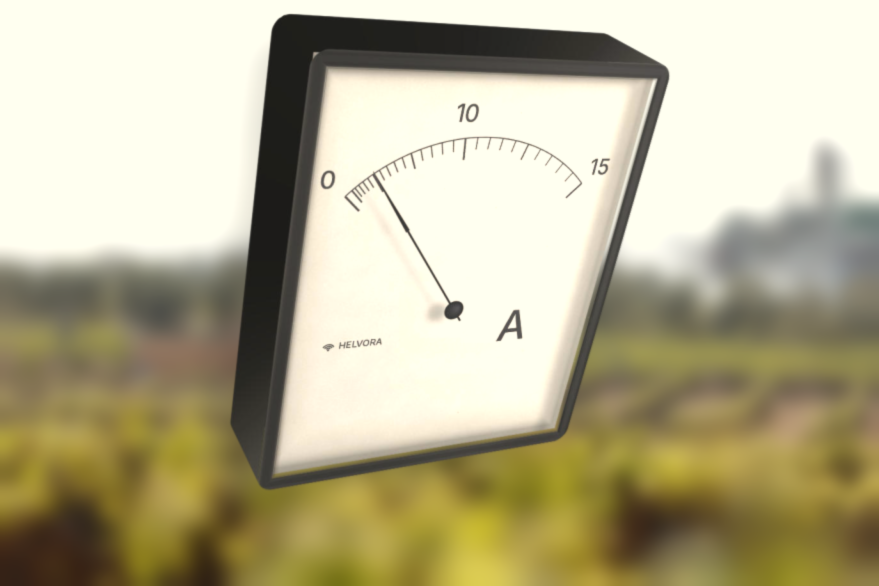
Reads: 5,A
